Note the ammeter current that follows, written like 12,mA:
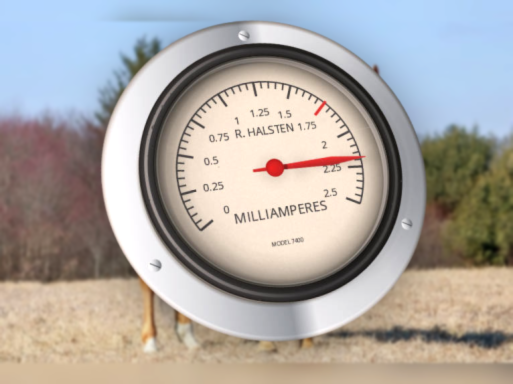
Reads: 2.2,mA
